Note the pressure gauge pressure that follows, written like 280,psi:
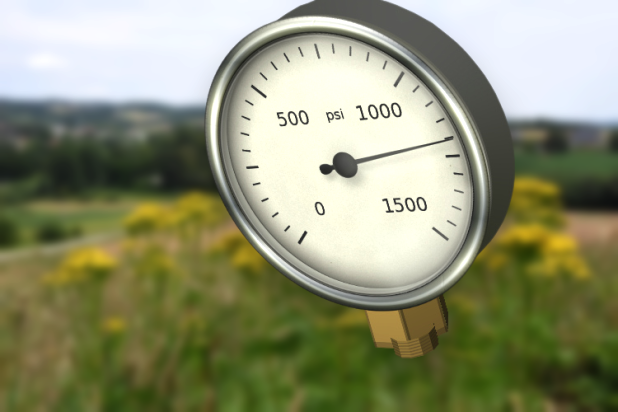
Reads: 1200,psi
